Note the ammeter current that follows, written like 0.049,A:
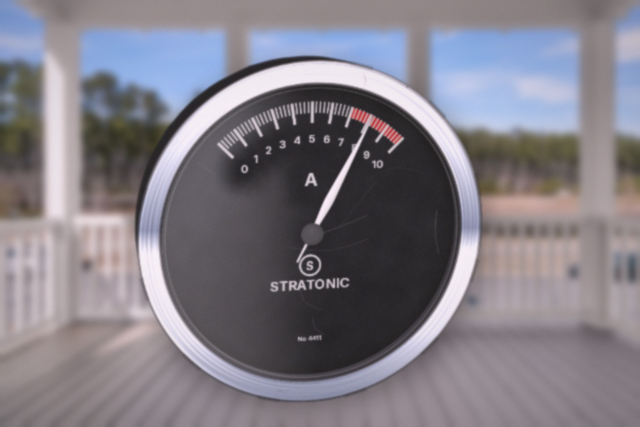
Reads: 8,A
